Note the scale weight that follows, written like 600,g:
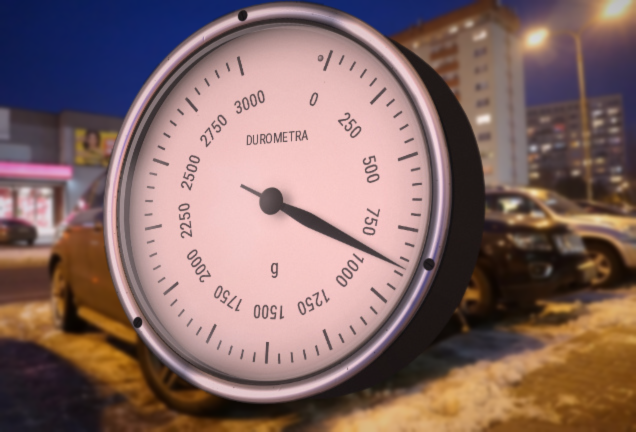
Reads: 875,g
